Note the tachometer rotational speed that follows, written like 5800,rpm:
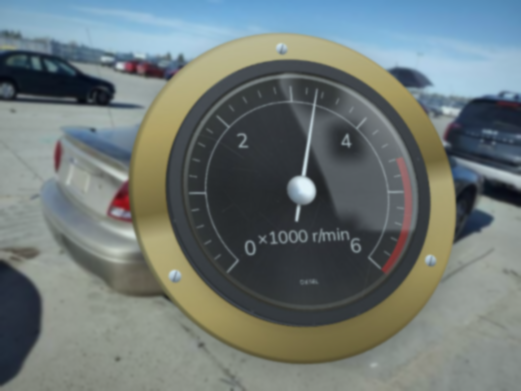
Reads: 3300,rpm
